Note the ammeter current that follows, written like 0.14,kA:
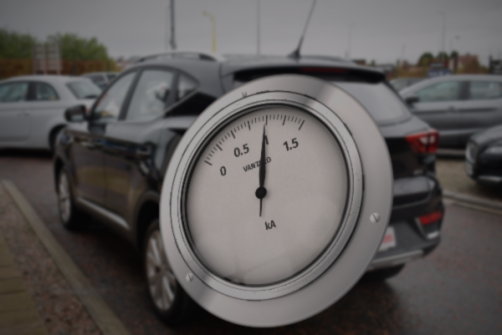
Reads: 1,kA
